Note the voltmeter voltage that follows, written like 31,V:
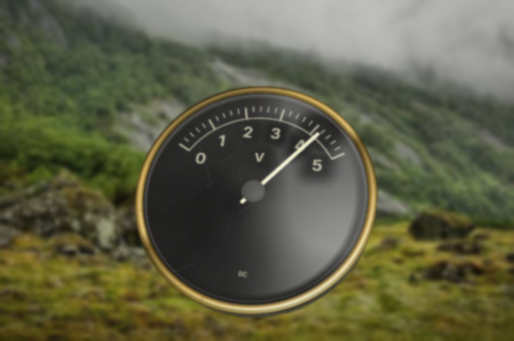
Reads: 4.2,V
